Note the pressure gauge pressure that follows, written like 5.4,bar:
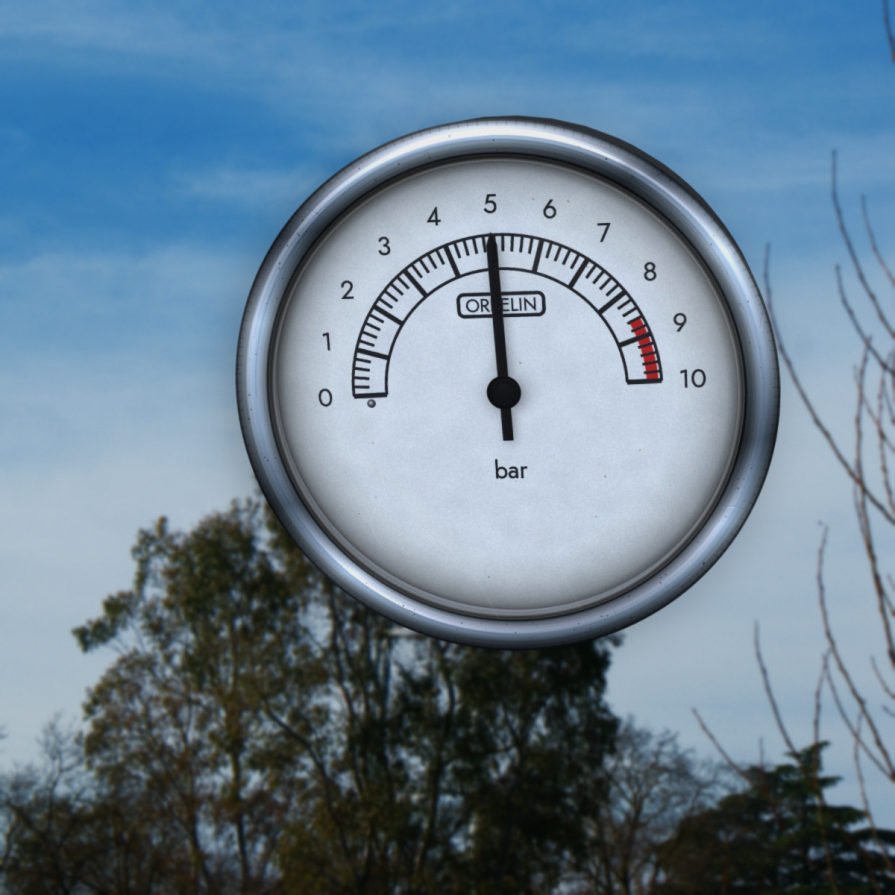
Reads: 5,bar
